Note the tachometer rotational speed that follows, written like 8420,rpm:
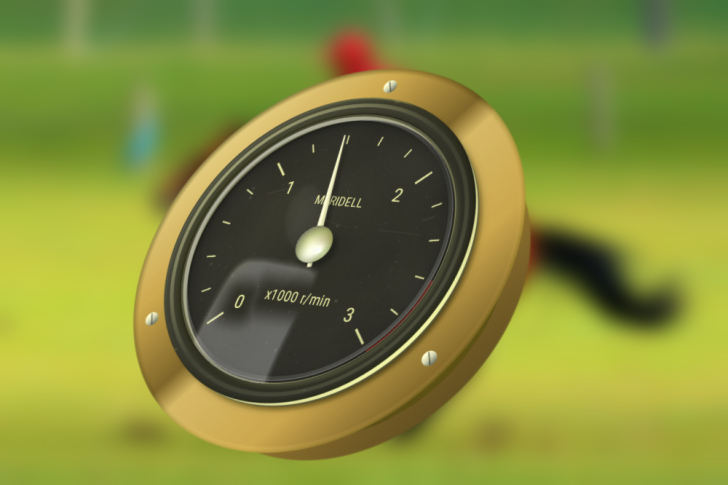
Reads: 1400,rpm
